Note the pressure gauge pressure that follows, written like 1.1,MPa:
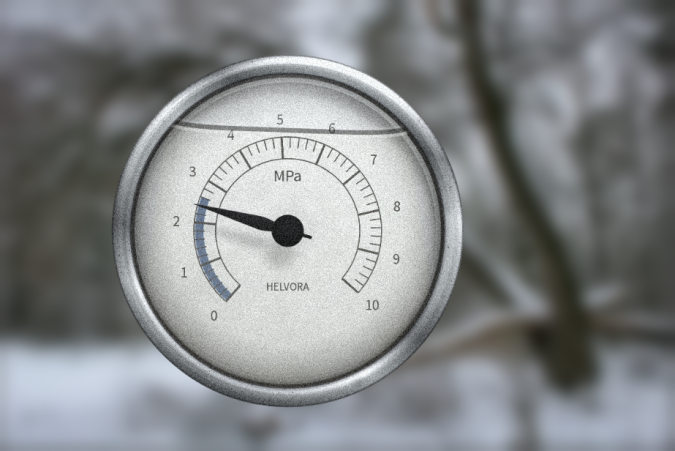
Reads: 2.4,MPa
